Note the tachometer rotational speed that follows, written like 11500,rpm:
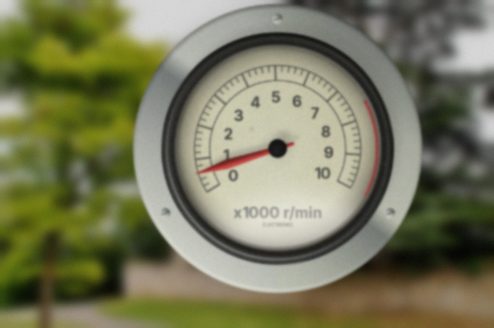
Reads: 600,rpm
